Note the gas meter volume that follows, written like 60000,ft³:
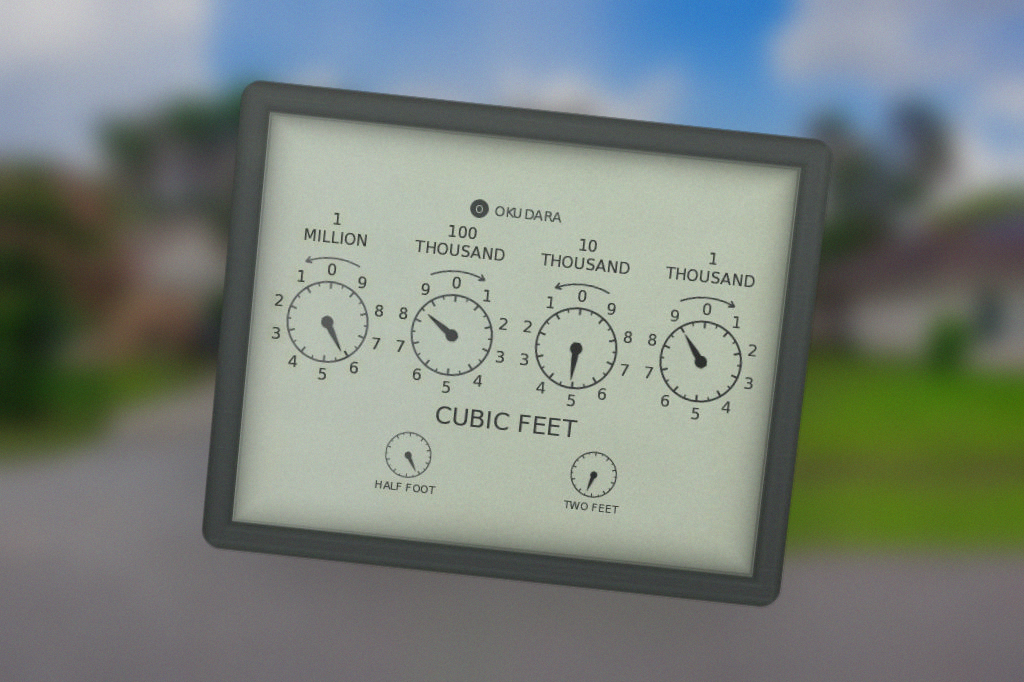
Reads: 584900,ft³
